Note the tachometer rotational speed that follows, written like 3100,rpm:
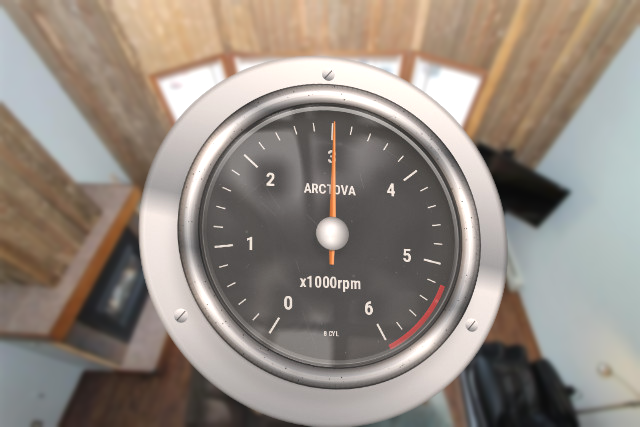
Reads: 3000,rpm
